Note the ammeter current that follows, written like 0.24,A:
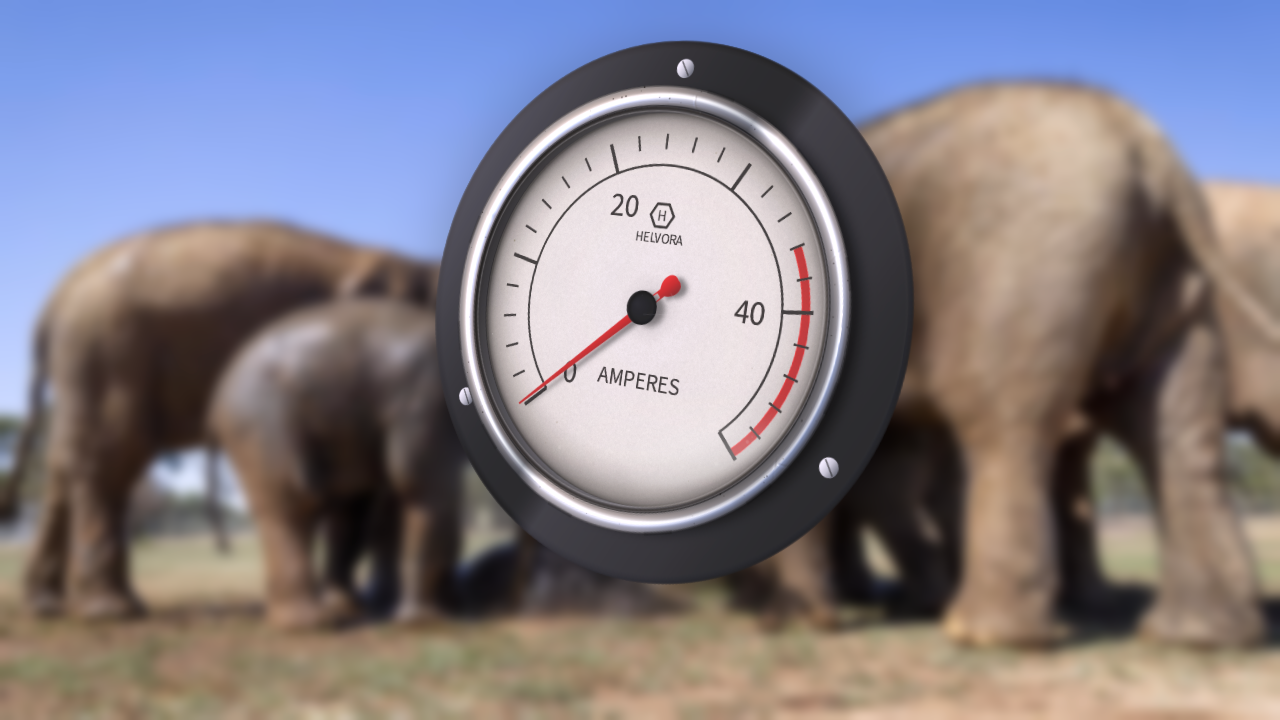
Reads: 0,A
